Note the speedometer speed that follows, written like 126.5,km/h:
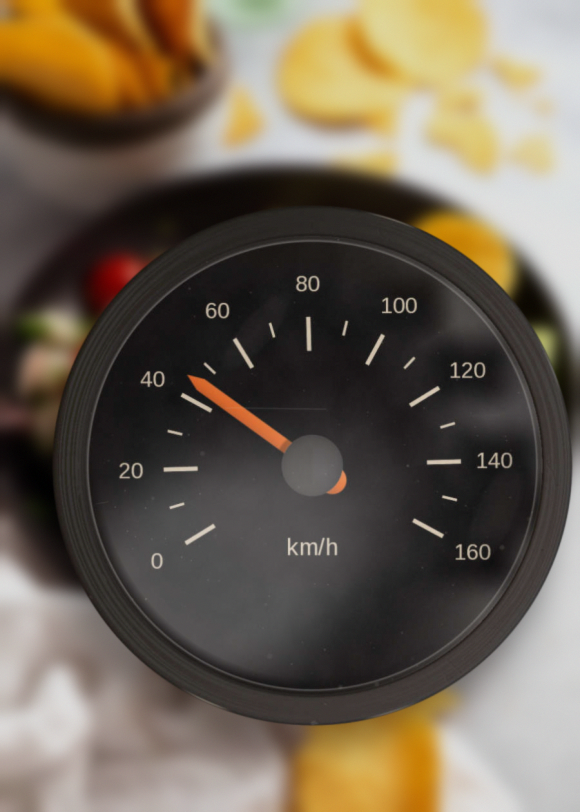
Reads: 45,km/h
